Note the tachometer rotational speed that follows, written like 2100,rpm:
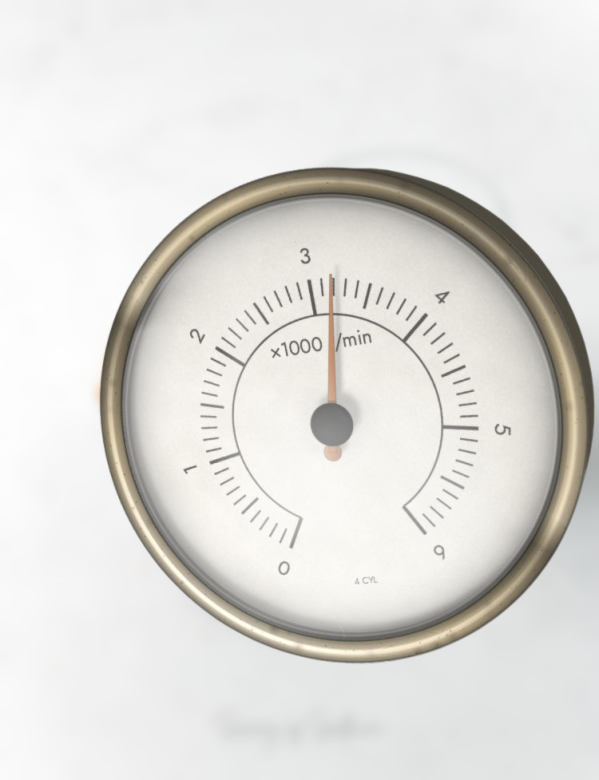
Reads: 3200,rpm
